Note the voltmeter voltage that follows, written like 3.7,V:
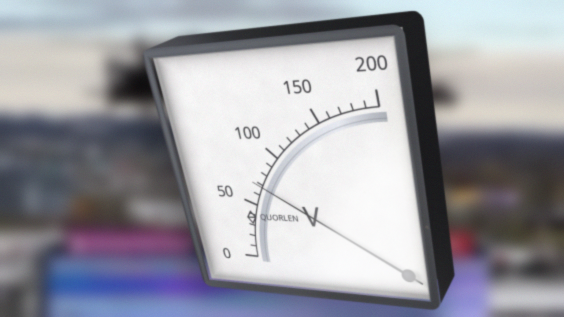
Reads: 70,V
